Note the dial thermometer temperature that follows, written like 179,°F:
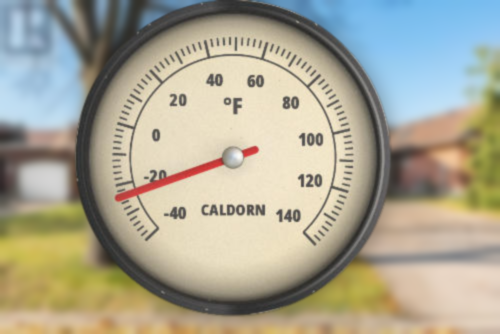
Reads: -24,°F
